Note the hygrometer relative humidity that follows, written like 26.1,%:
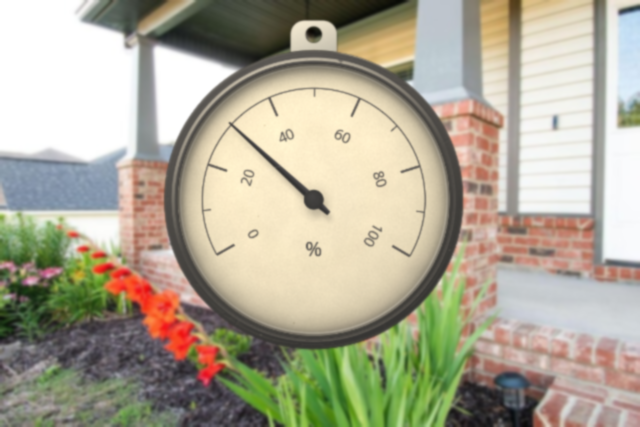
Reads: 30,%
